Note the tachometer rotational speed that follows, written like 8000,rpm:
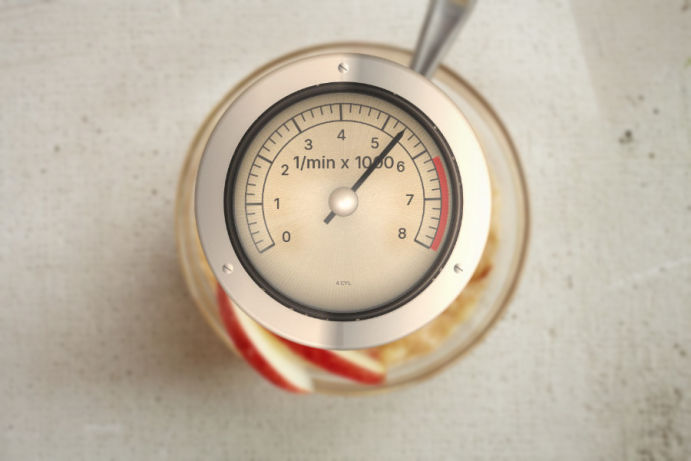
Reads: 5400,rpm
